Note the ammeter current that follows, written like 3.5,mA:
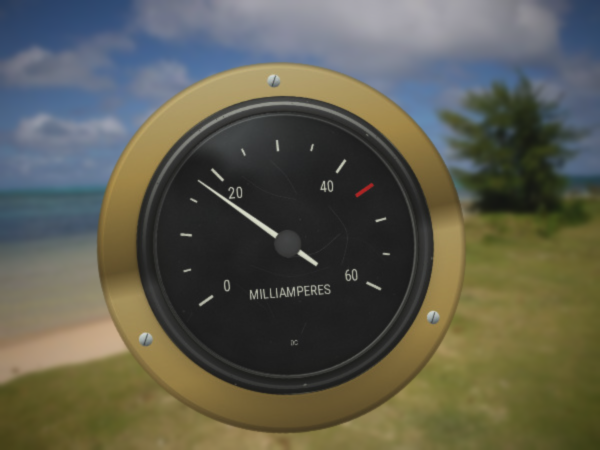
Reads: 17.5,mA
